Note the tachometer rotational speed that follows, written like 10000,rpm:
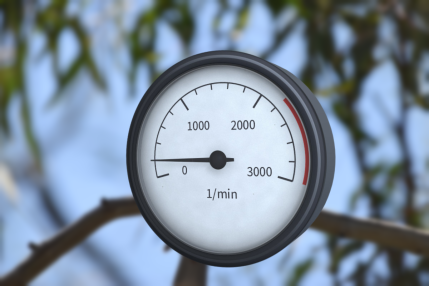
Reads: 200,rpm
